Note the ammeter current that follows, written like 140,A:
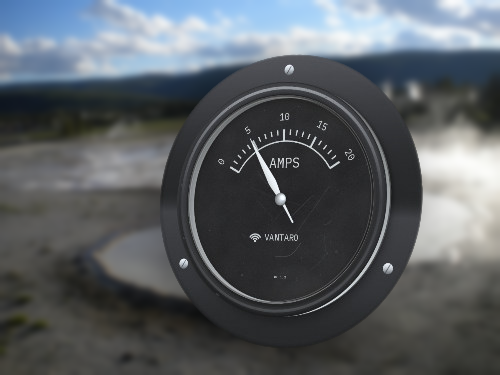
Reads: 5,A
